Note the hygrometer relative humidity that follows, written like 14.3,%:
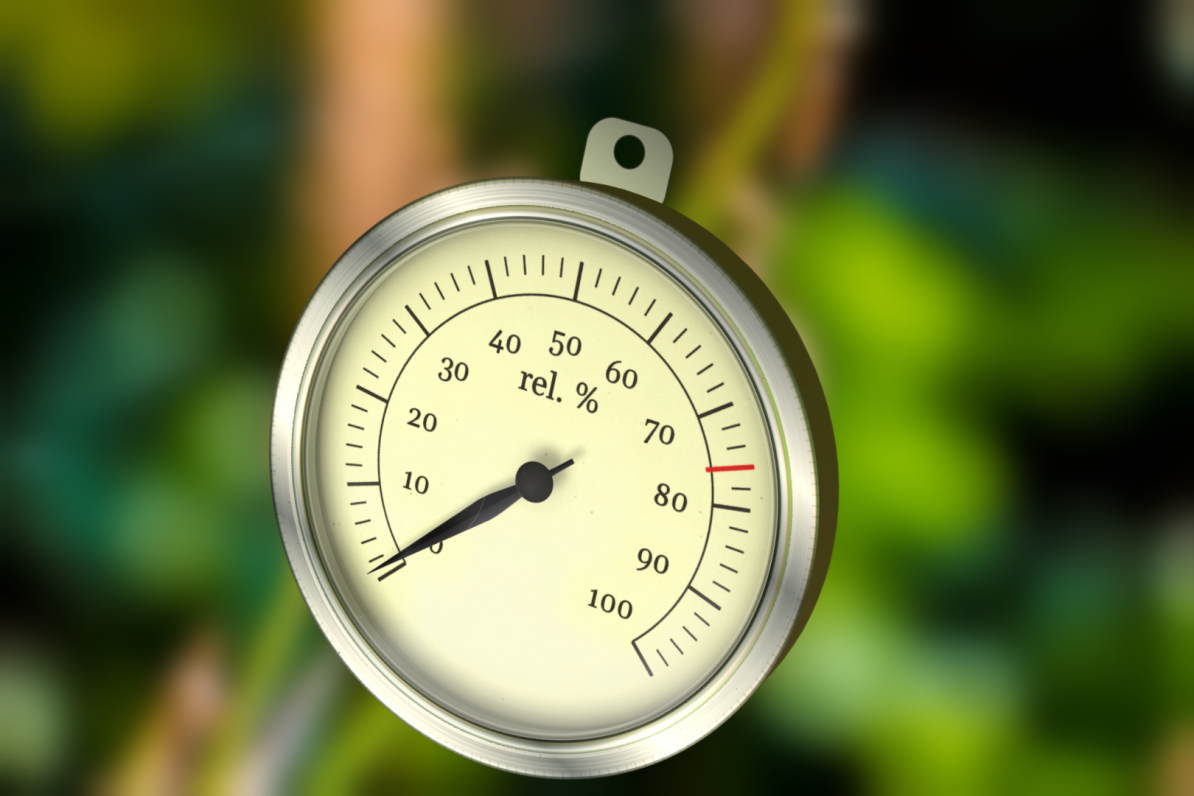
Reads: 1,%
